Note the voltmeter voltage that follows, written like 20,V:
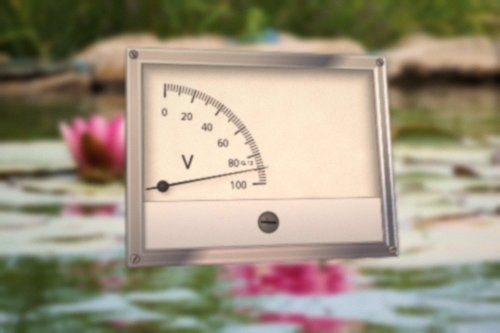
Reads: 90,V
